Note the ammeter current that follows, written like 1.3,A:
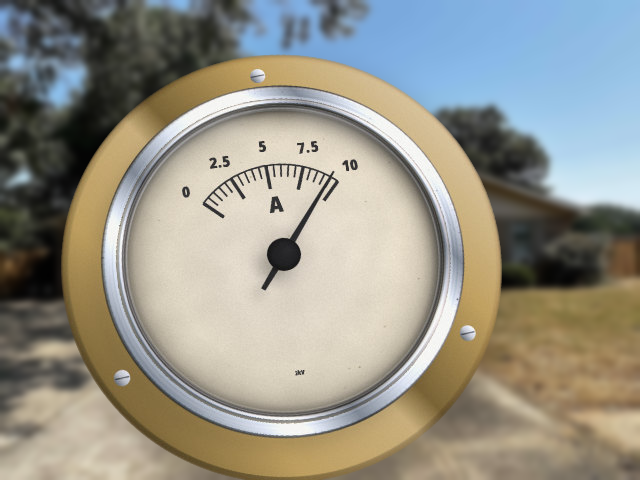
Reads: 9.5,A
